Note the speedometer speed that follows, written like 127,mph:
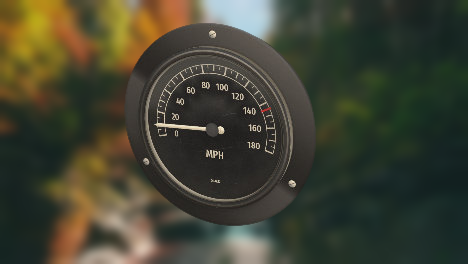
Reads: 10,mph
